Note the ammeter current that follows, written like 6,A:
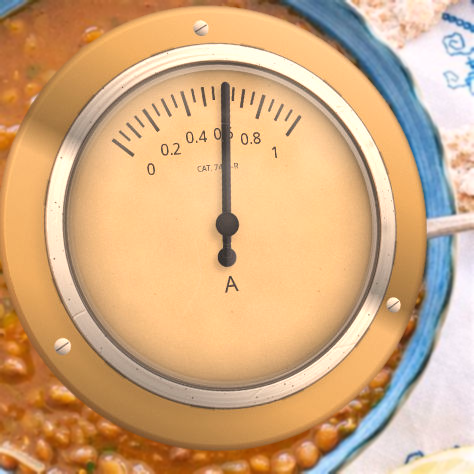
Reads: 0.6,A
